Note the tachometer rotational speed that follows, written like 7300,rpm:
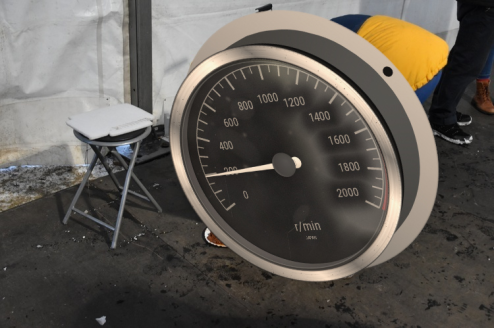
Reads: 200,rpm
